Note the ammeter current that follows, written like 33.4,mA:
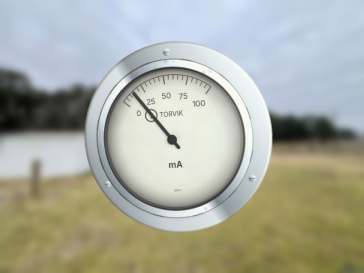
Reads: 15,mA
